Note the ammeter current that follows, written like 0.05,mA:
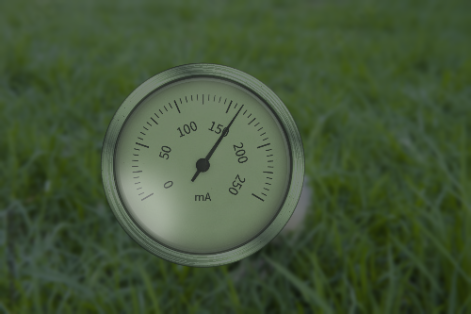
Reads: 160,mA
